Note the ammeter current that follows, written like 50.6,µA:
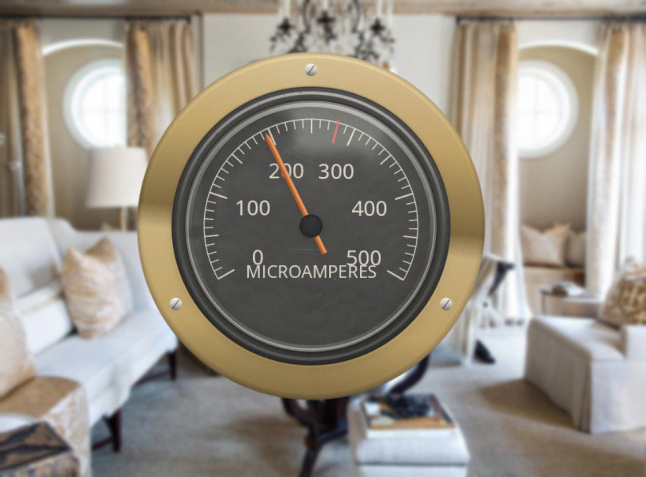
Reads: 195,µA
